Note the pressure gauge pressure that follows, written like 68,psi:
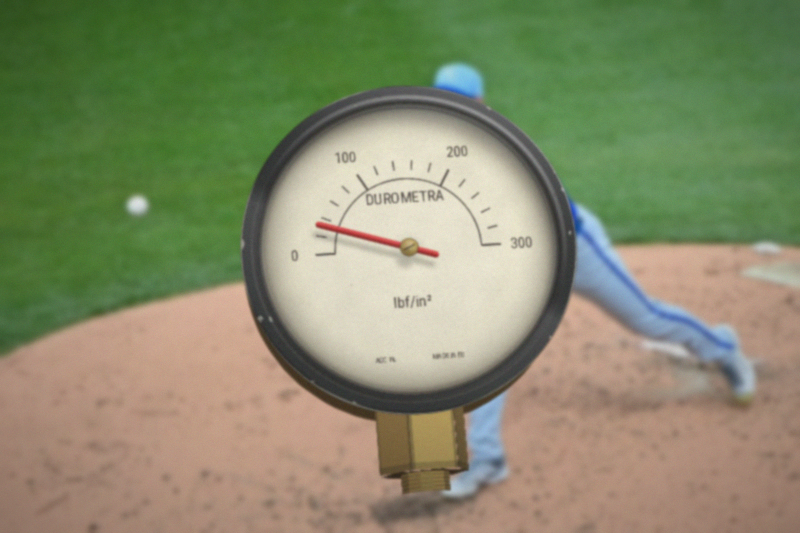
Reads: 30,psi
